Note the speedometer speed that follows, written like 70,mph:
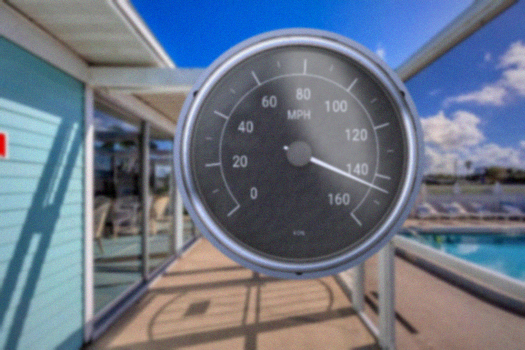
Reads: 145,mph
